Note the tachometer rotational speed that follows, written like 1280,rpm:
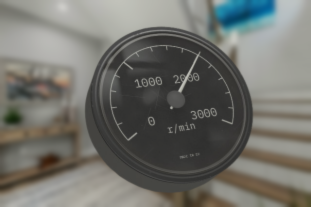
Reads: 2000,rpm
